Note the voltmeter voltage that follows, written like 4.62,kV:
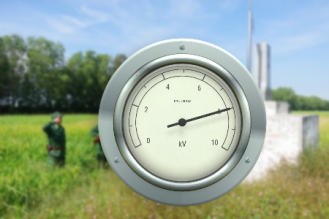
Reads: 8,kV
